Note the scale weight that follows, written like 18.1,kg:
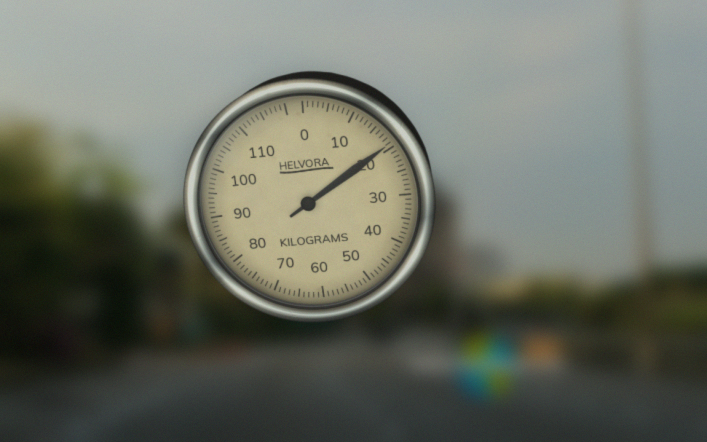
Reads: 19,kg
